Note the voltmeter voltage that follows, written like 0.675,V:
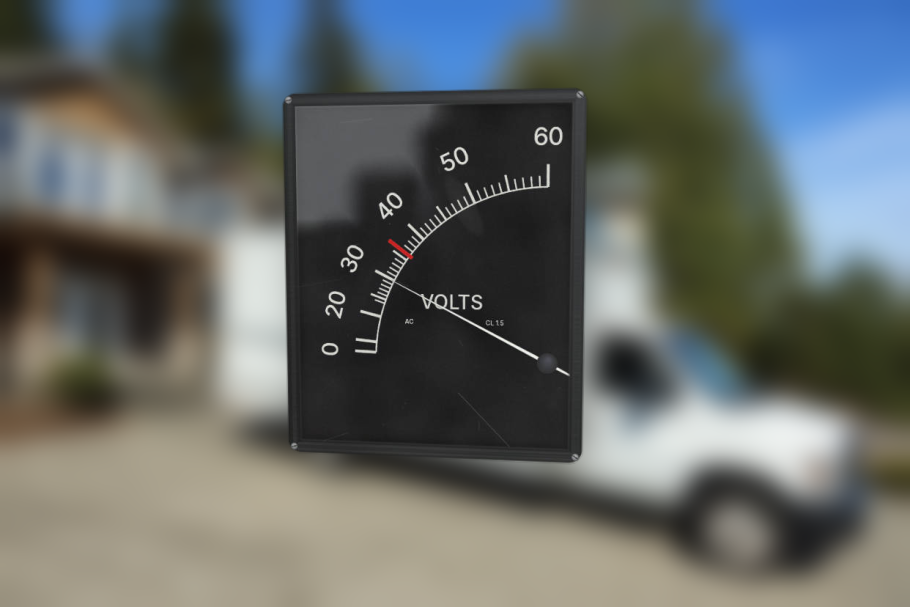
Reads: 30,V
